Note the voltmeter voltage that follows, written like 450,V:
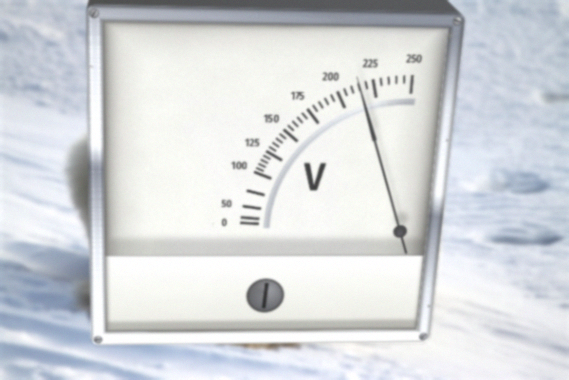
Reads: 215,V
